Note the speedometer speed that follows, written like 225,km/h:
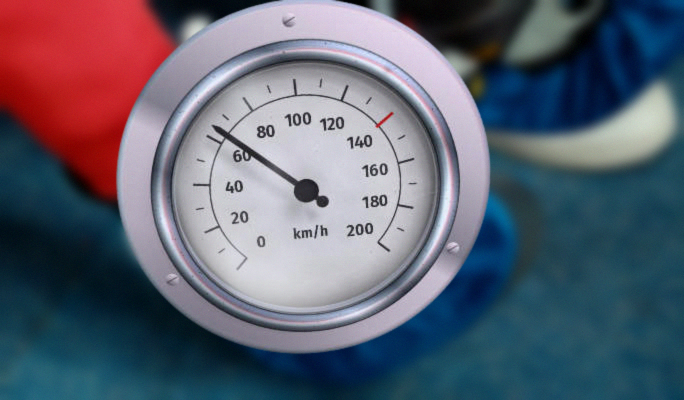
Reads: 65,km/h
